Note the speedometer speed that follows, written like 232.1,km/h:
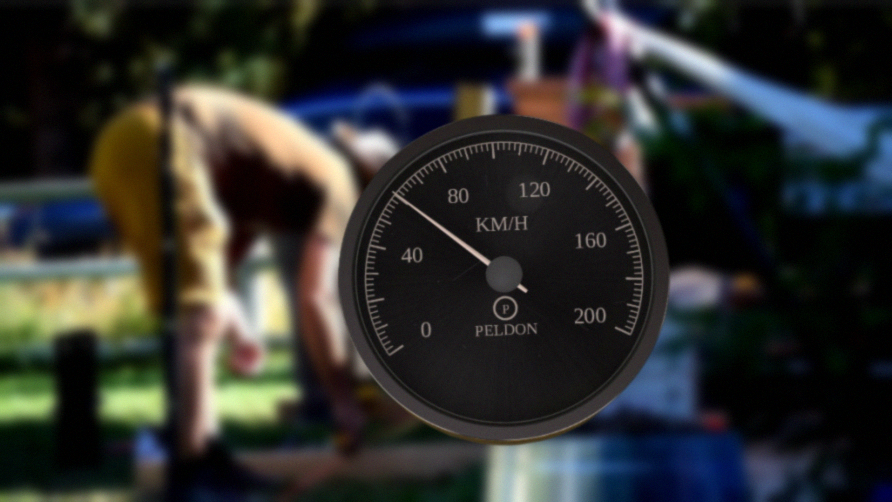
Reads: 60,km/h
